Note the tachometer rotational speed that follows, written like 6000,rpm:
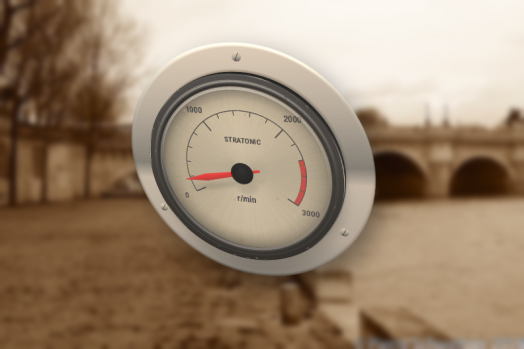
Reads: 200,rpm
